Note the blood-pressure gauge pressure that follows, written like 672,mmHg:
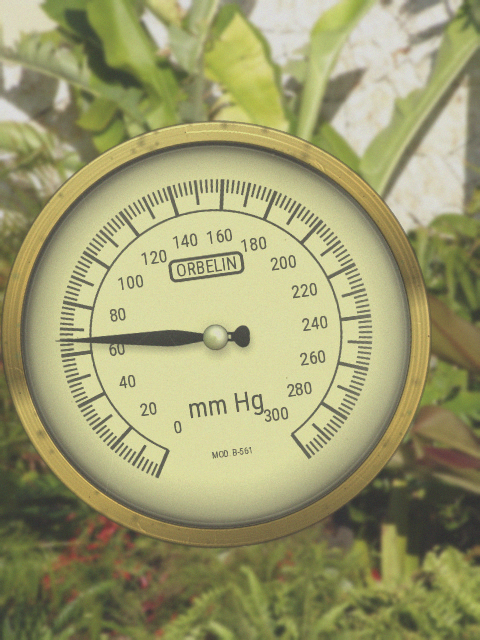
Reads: 66,mmHg
